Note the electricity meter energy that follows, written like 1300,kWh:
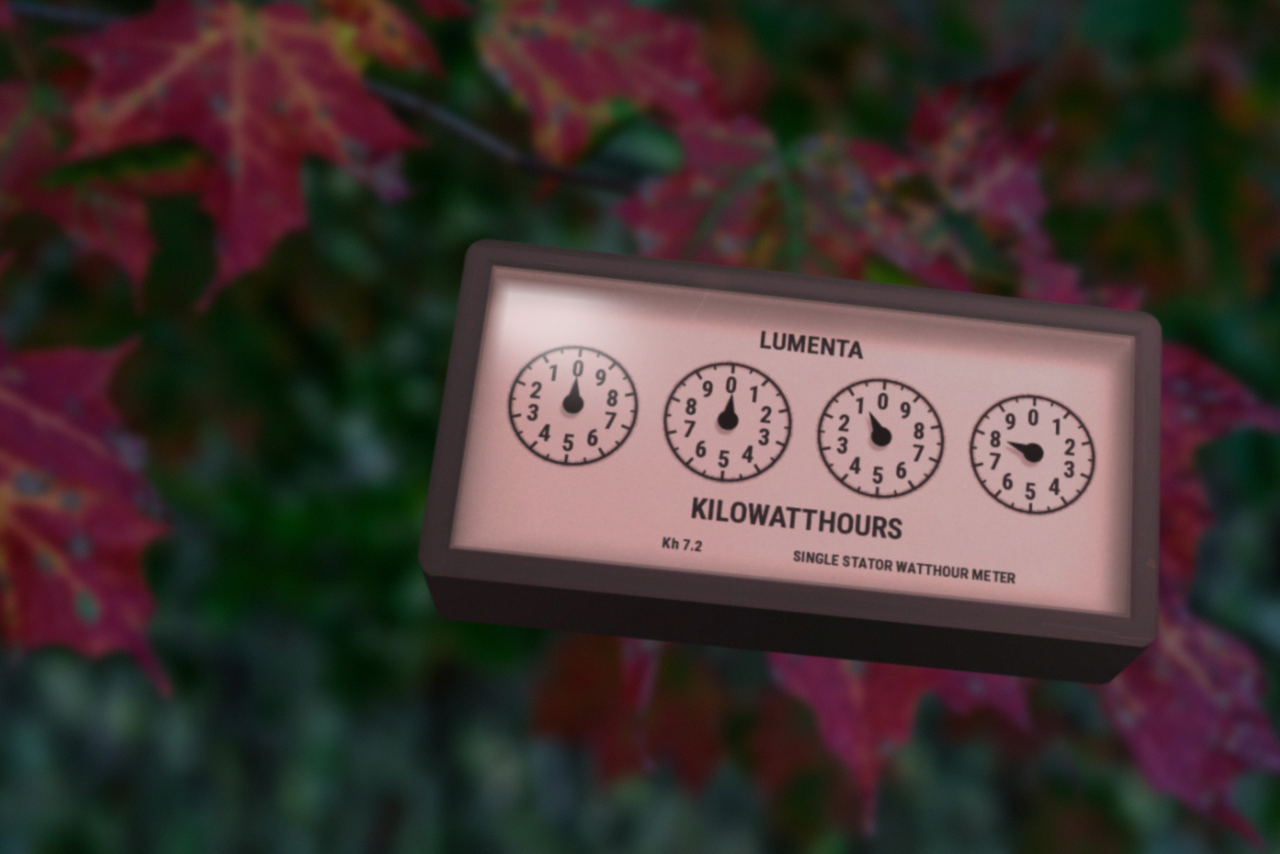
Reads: 8,kWh
